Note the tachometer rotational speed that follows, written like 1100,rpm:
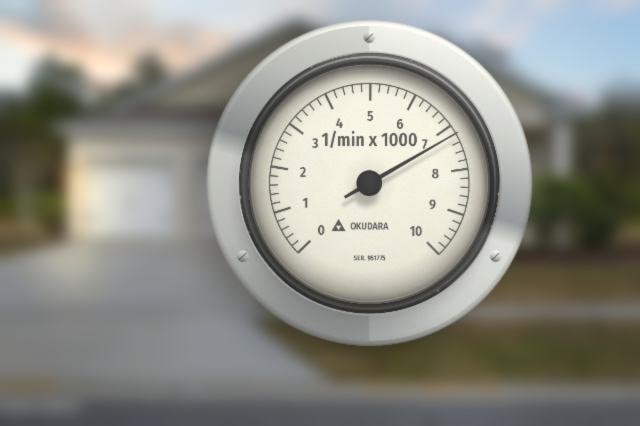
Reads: 7200,rpm
